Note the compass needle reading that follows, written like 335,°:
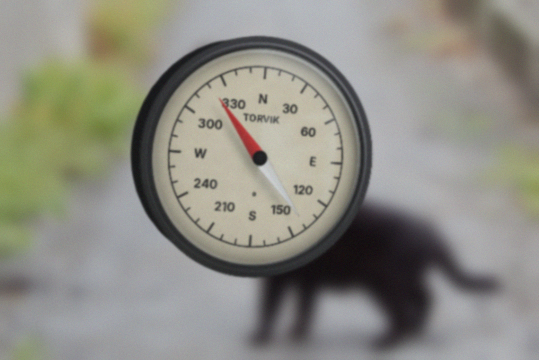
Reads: 320,°
